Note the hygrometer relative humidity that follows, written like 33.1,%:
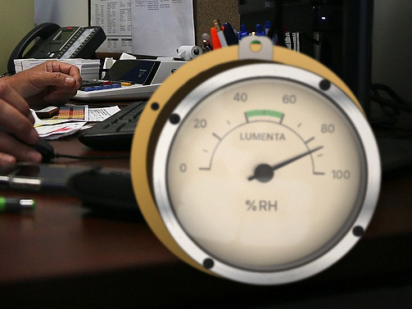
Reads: 85,%
